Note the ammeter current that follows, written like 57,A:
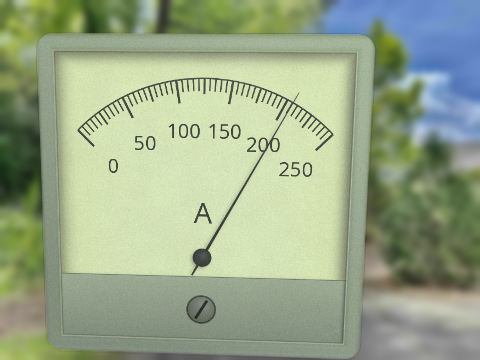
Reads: 205,A
